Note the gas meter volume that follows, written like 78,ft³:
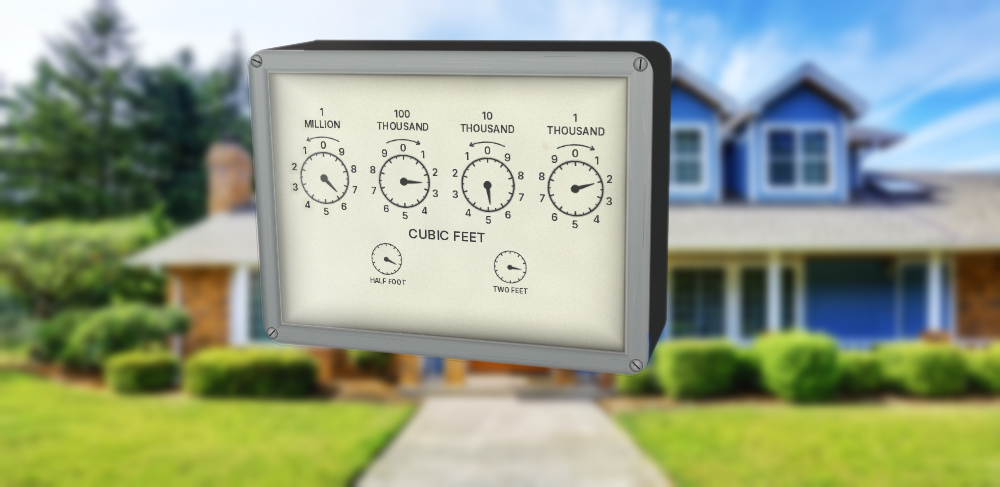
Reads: 625200,ft³
